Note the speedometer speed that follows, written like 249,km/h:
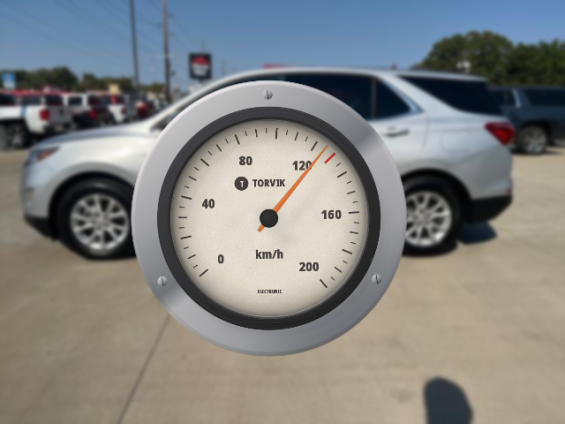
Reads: 125,km/h
